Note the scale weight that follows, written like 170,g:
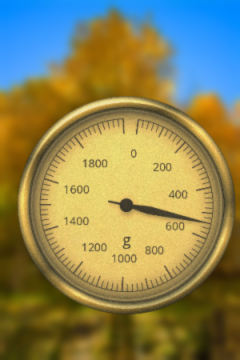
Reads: 540,g
